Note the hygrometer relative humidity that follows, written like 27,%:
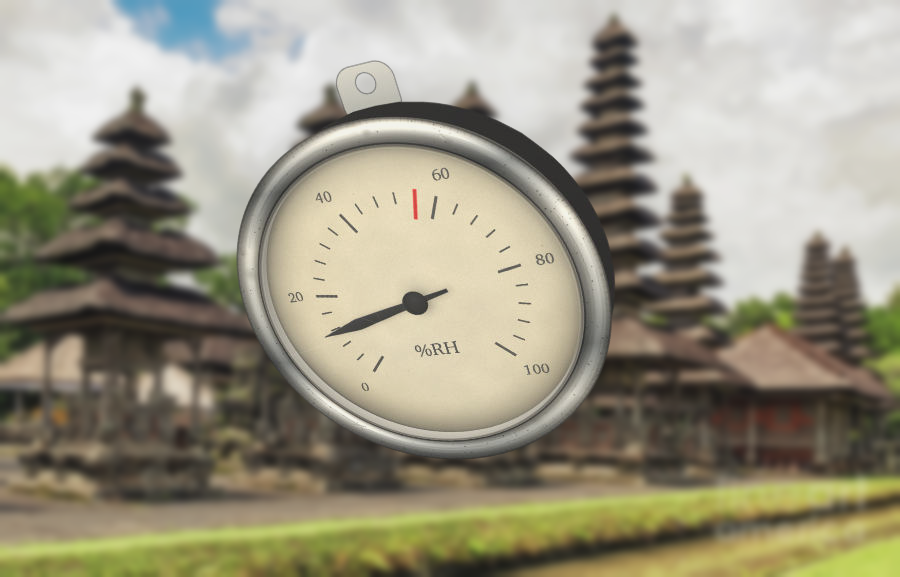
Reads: 12,%
